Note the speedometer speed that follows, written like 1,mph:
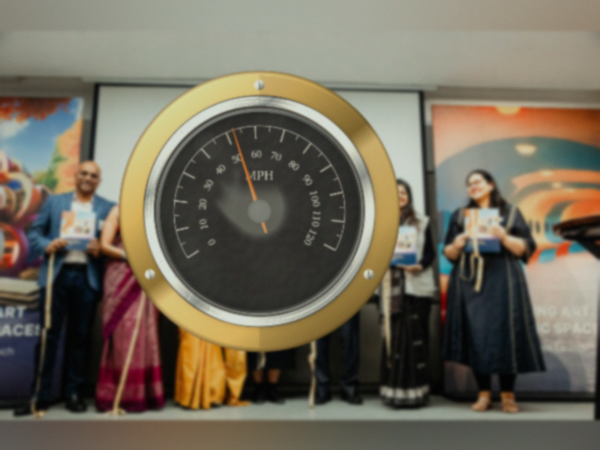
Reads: 52.5,mph
